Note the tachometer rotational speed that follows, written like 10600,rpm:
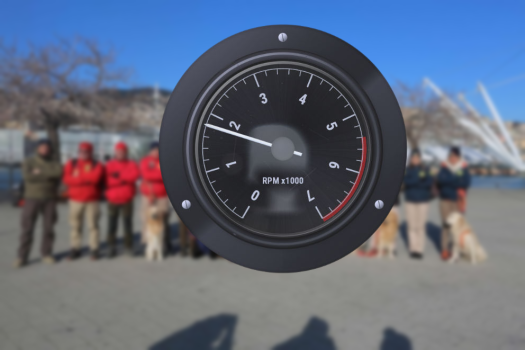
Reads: 1800,rpm
